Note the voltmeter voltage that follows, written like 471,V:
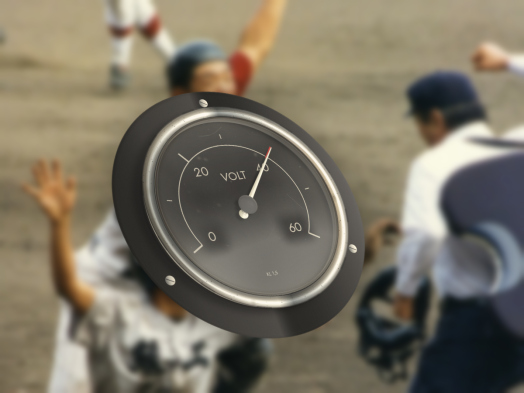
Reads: 40,V
